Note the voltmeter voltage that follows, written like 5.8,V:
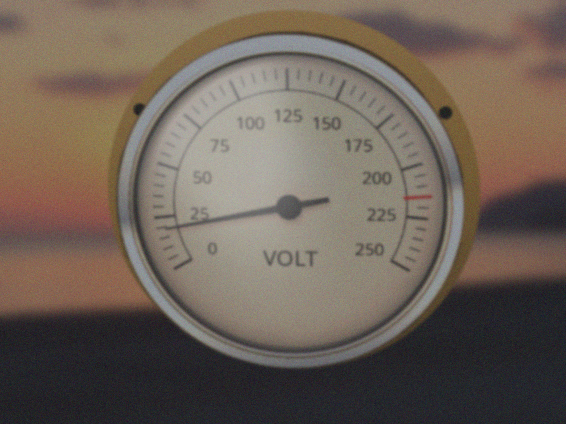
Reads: 20,V
